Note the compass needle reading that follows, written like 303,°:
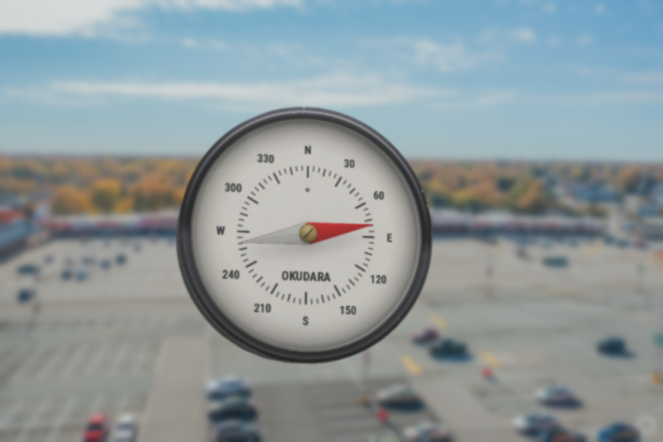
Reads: 80,°
